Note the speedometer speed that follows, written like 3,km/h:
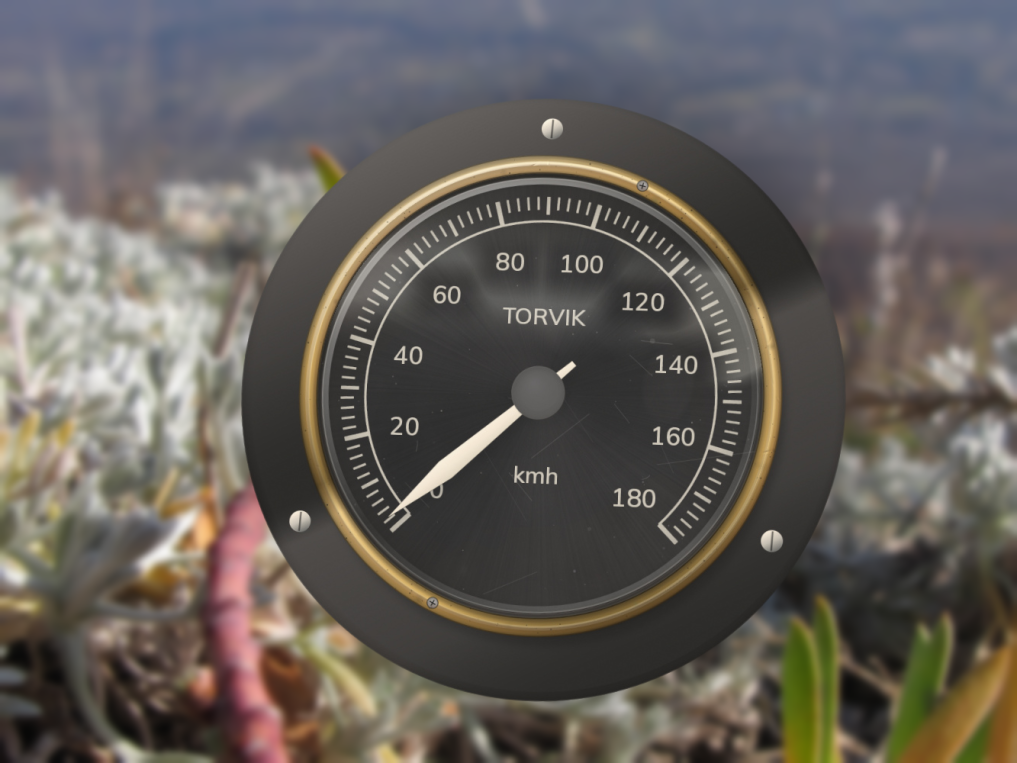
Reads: 2,km/h
